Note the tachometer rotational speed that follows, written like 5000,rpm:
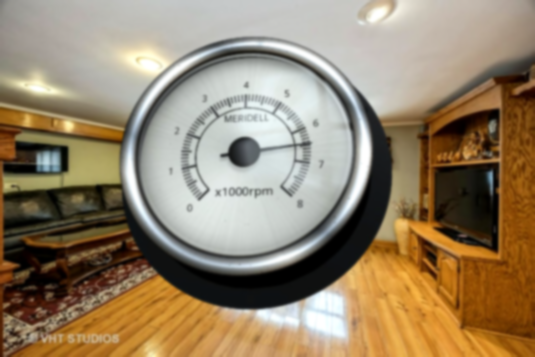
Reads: 6500,rpm
